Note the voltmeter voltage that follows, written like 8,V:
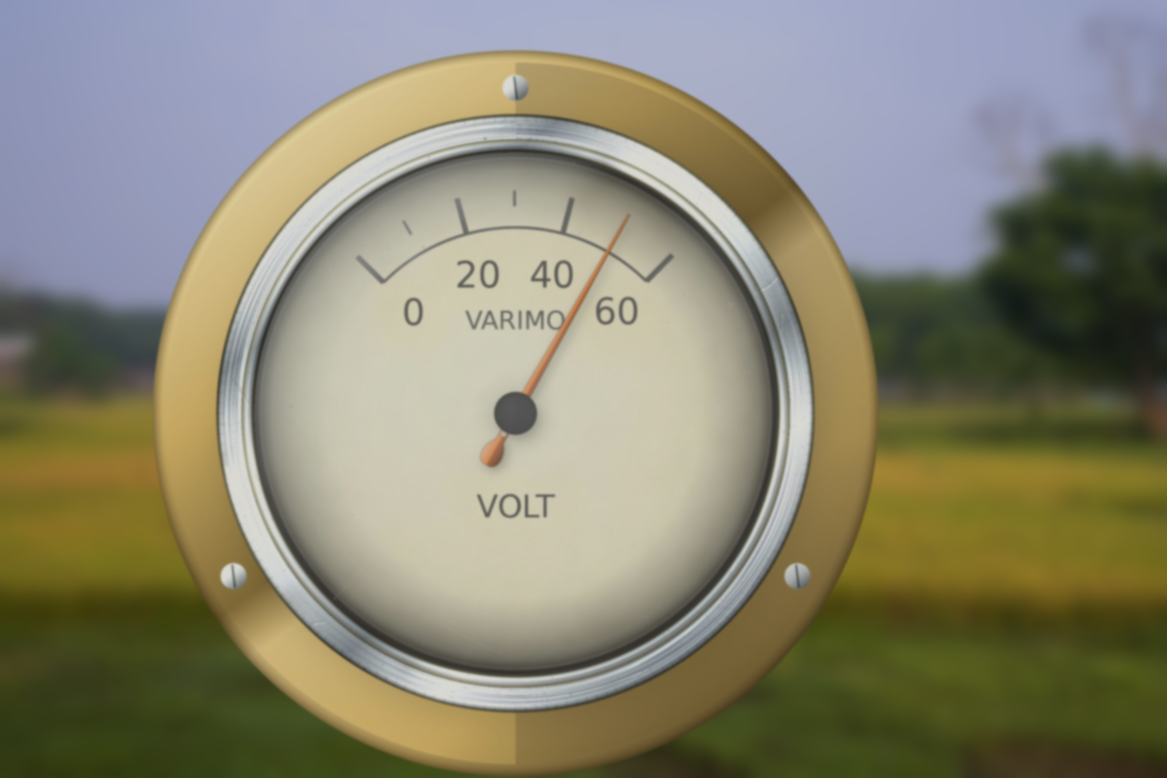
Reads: 50,V
